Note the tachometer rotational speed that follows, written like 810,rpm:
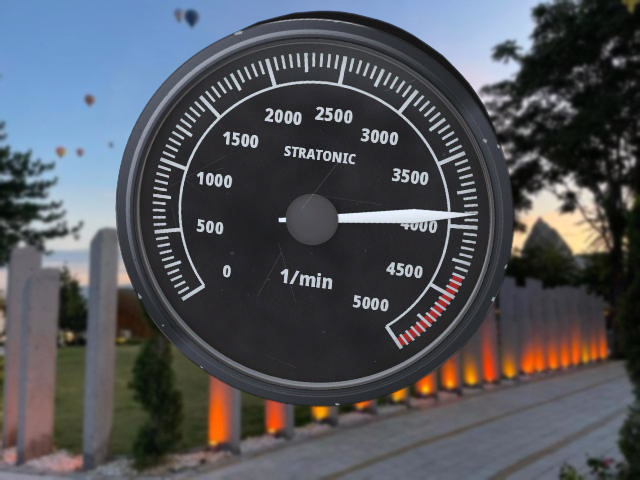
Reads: 3900,rpm
